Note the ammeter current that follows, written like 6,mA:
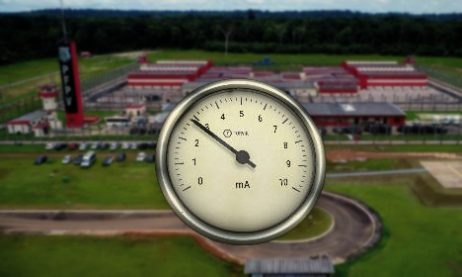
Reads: 2.8,mA
